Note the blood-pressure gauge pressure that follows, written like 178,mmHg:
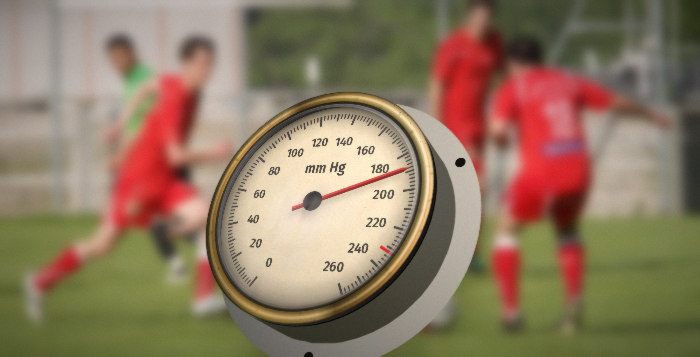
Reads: 190,mmHg
